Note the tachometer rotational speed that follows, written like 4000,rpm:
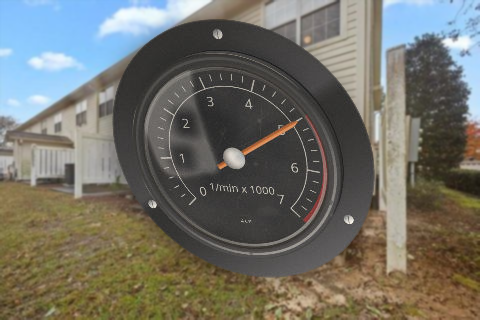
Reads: 5000,rpm
